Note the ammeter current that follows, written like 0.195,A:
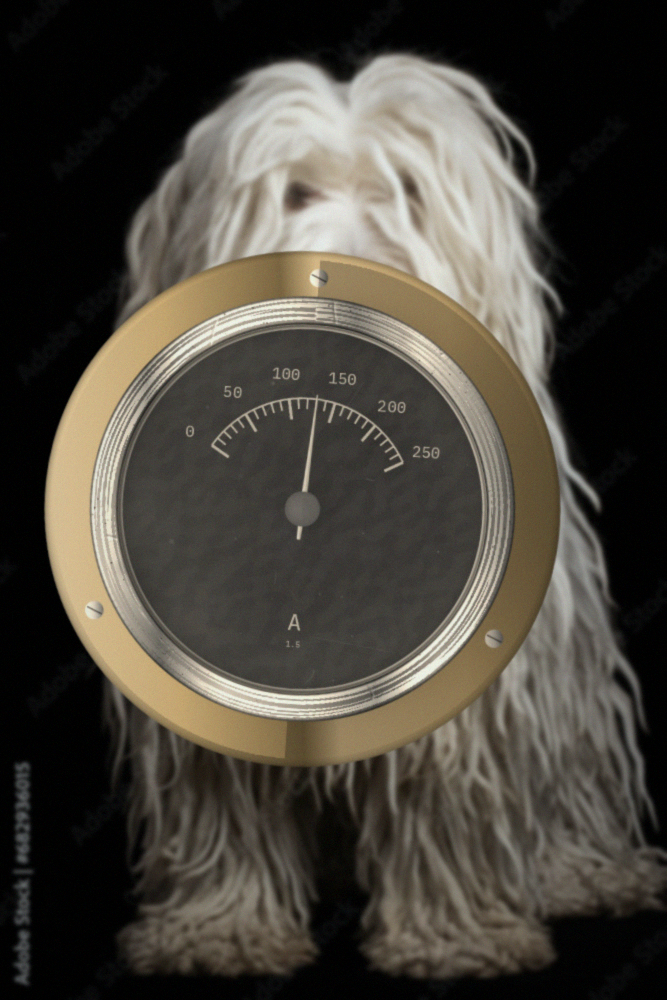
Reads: 130,A
